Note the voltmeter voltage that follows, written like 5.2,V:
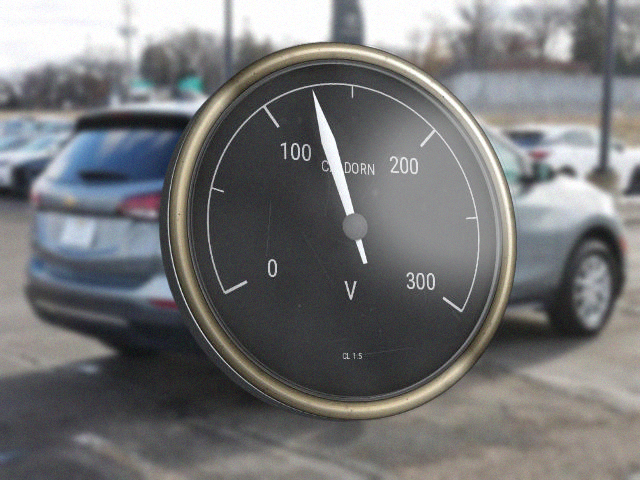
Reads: 125,V
